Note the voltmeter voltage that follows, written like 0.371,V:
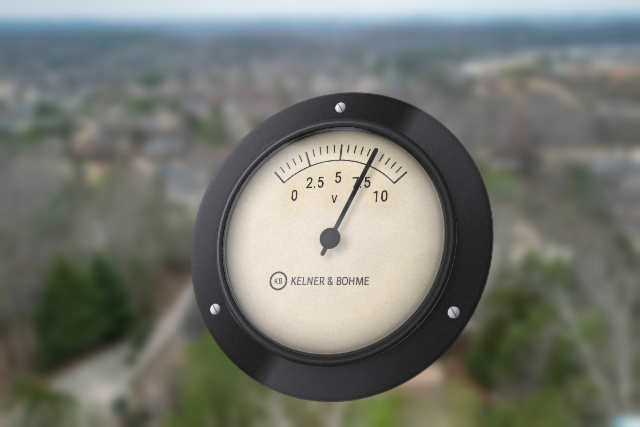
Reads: 7.5,V
